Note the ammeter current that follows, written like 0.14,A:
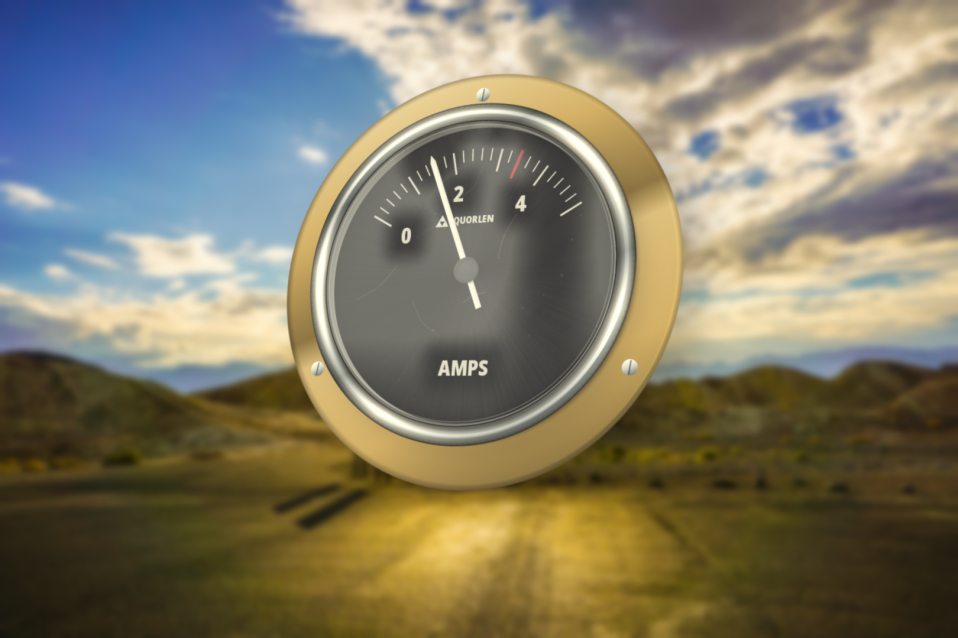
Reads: 1.6,A
